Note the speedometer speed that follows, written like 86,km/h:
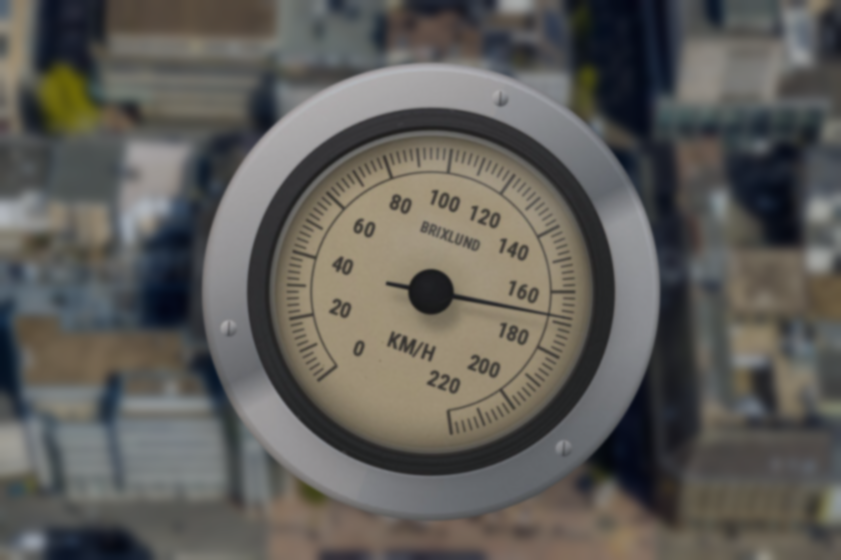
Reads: 168,km/h
